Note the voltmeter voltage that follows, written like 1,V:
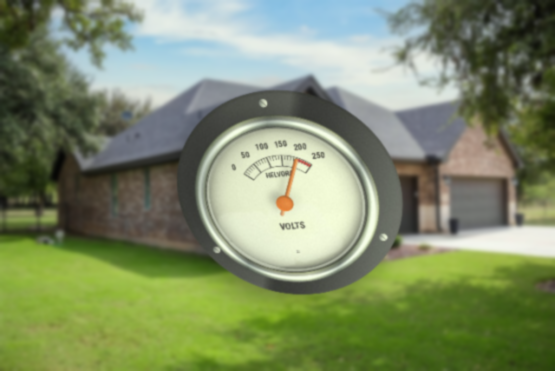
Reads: 200,V
